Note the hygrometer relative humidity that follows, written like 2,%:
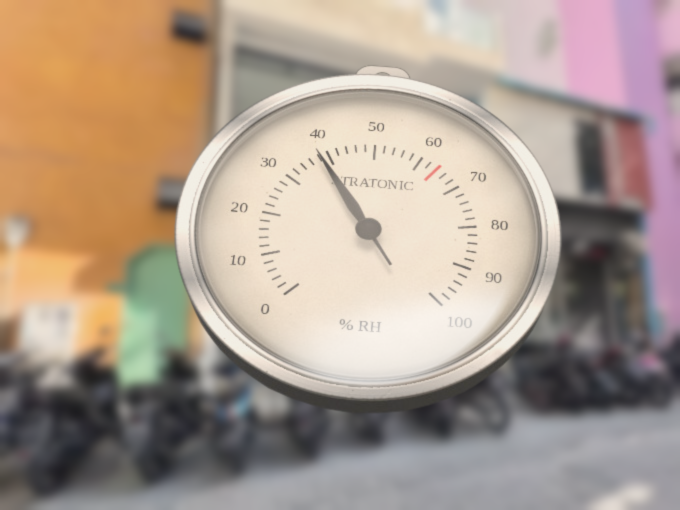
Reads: 38,%
